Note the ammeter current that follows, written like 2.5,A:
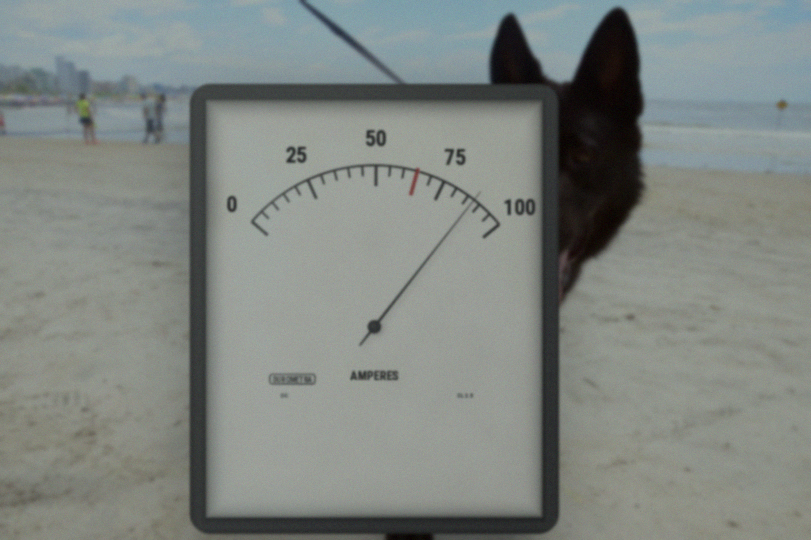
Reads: 87.5,A
